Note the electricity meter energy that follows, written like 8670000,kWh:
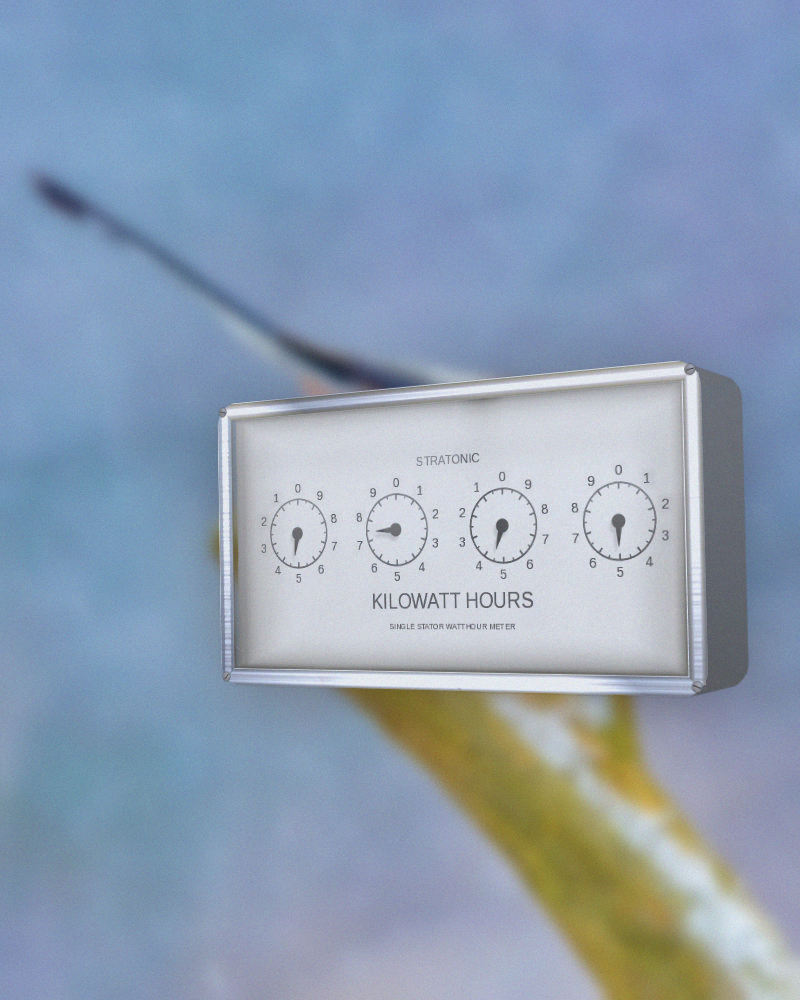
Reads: 4745,kWh
